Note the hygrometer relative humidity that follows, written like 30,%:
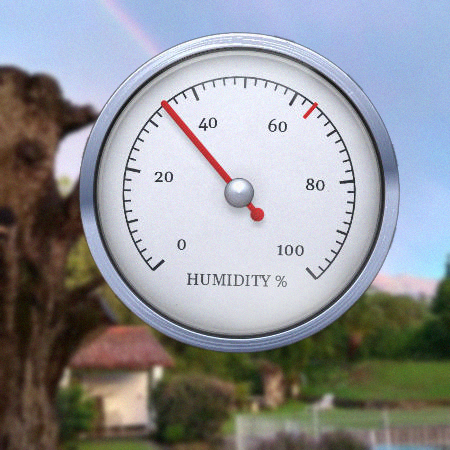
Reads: 34,%
